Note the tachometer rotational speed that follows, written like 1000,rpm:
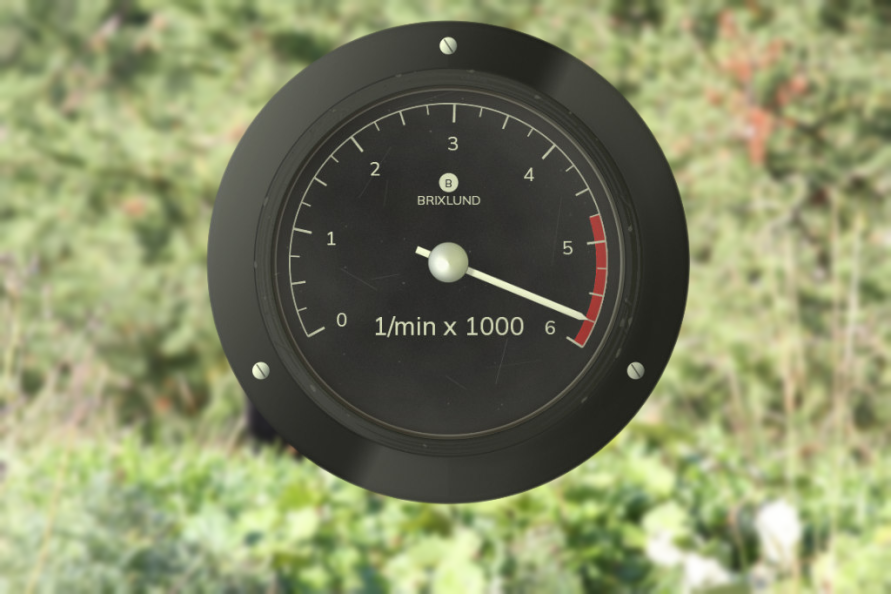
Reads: 5750,rpm
